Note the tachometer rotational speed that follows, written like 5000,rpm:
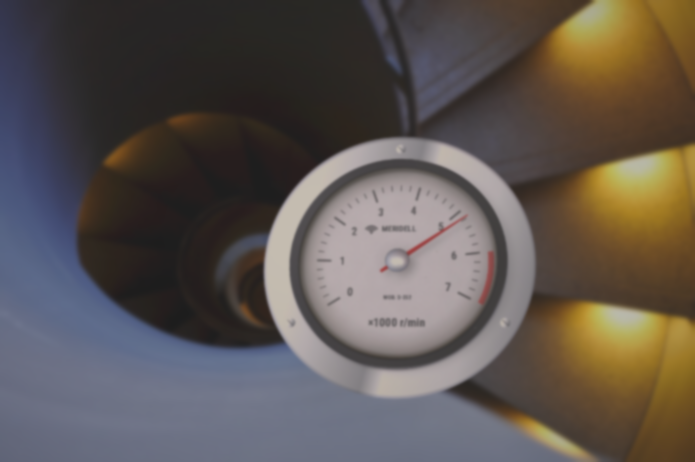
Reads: 5200,rpm
